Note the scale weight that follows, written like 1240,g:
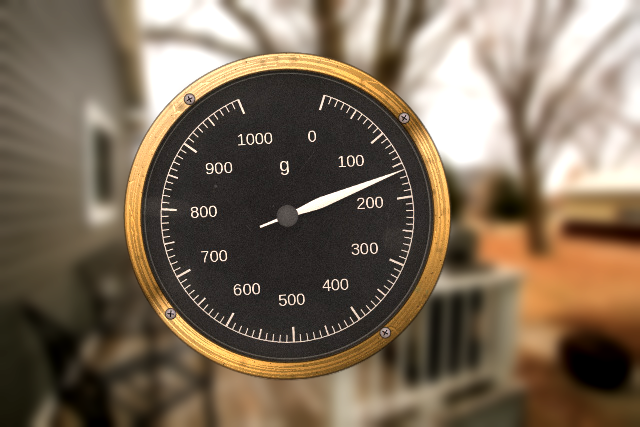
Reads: 160,g
